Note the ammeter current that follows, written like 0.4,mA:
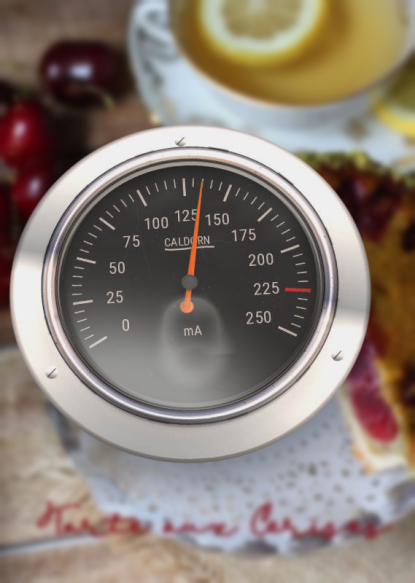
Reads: 135,mA
